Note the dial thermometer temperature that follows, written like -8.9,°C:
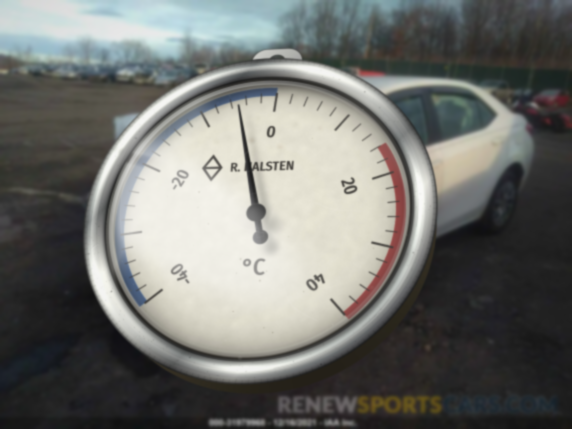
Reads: -5,°C
